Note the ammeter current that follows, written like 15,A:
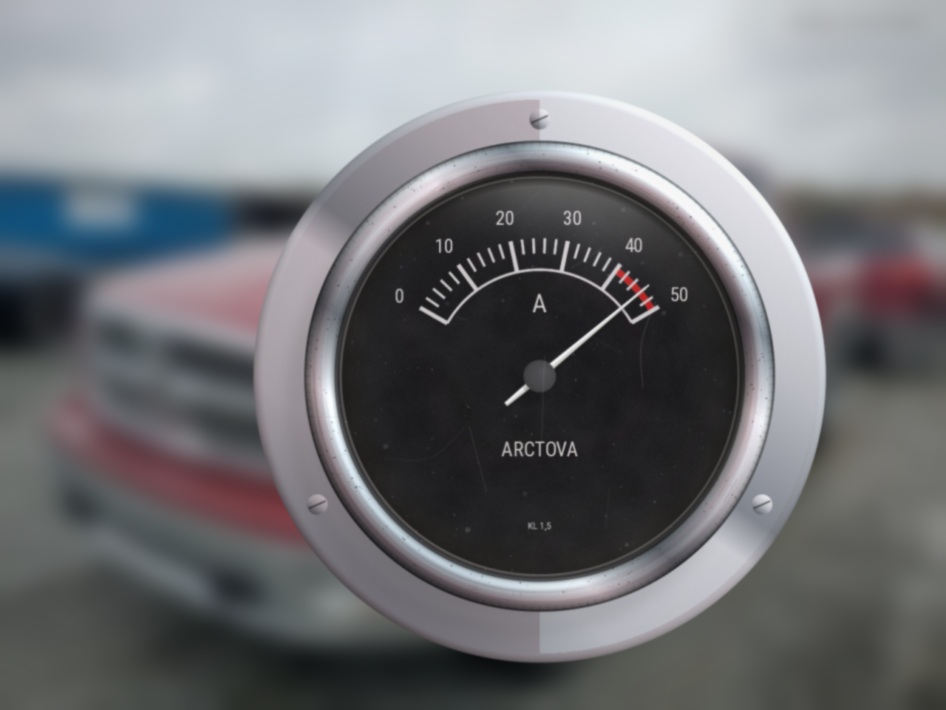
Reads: 46,A
